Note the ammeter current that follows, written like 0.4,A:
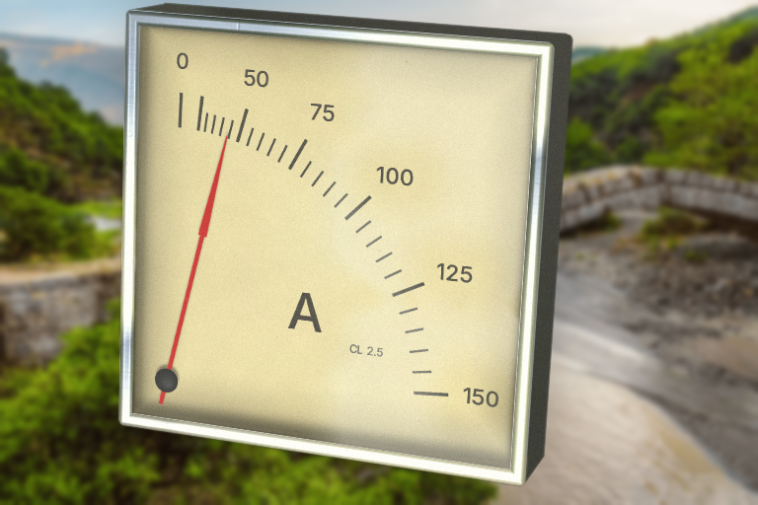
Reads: 45,A
